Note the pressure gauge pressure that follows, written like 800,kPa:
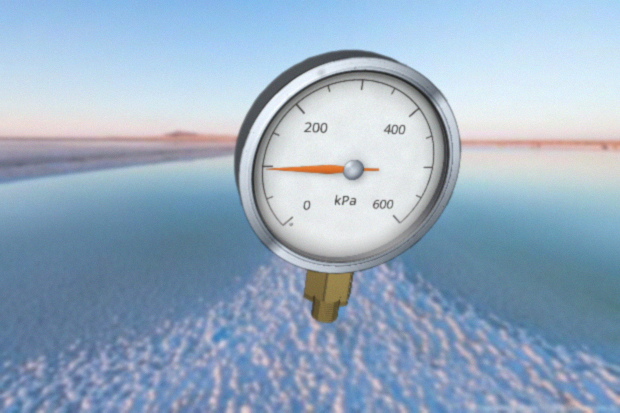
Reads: 100,kPa
